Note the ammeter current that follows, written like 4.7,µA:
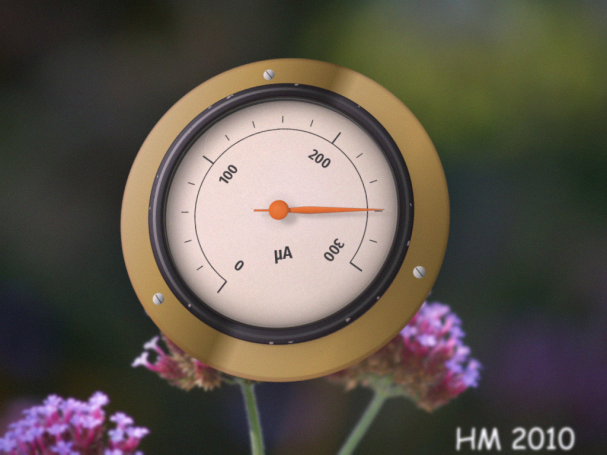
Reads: 260,µA
